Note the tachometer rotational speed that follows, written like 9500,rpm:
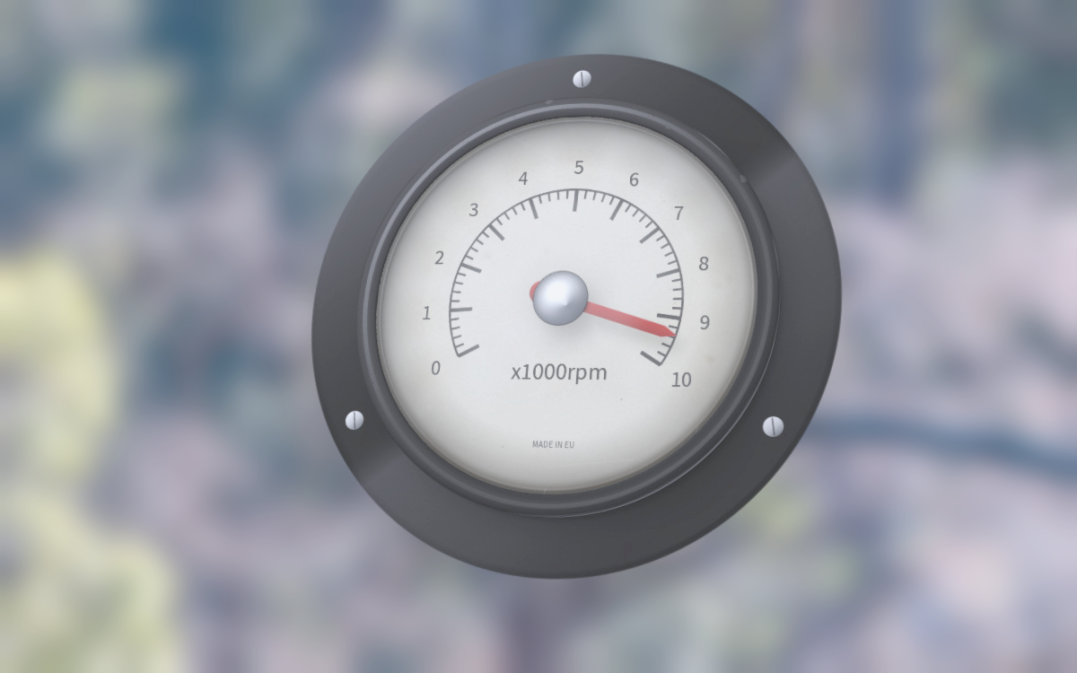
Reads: 9400,rpm
